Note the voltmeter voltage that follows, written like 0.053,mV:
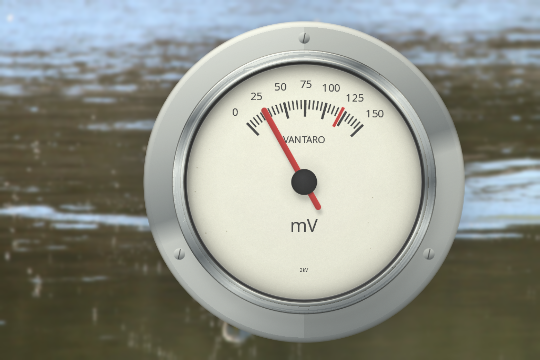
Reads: 25,mV
